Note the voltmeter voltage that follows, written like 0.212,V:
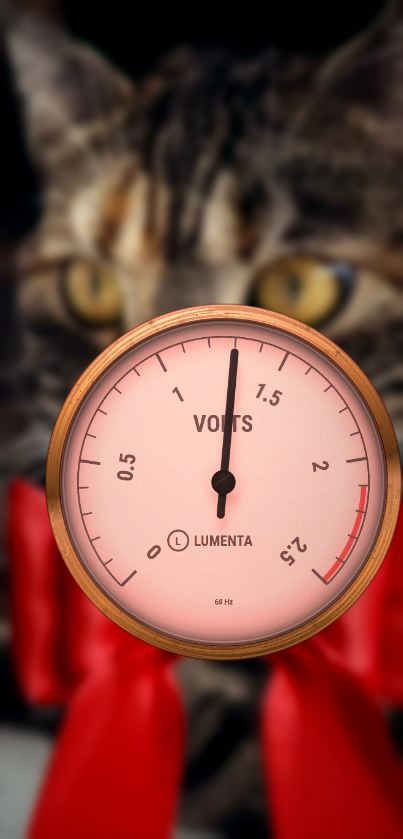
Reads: 1.3,V
